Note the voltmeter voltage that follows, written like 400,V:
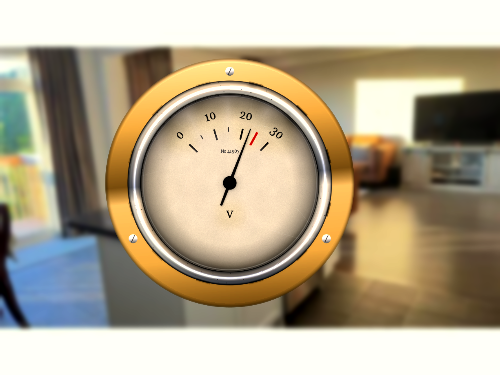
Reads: 22.5,V
